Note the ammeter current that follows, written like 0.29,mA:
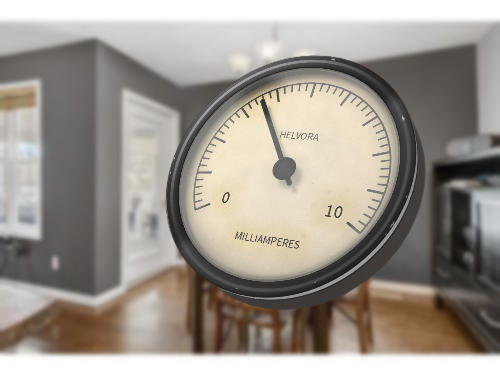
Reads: 3.6,mA
